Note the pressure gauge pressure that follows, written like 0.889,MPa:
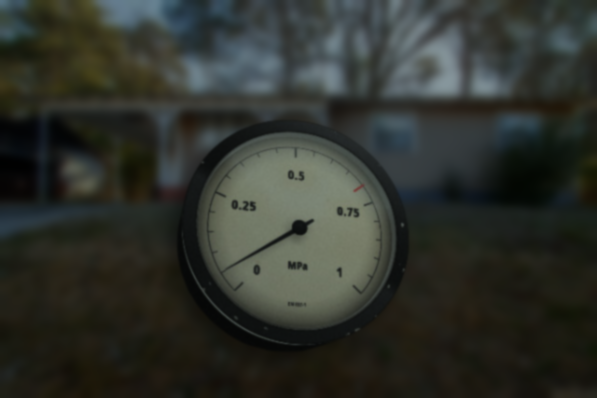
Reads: 0.05,MPa
